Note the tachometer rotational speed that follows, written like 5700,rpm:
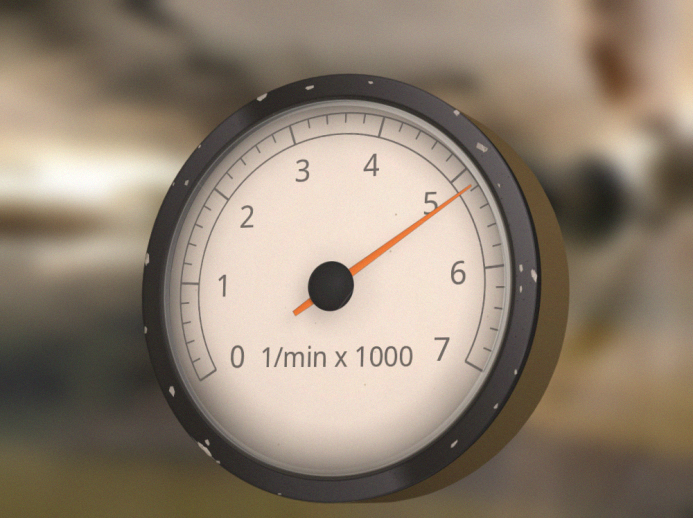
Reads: 5200,rpm
